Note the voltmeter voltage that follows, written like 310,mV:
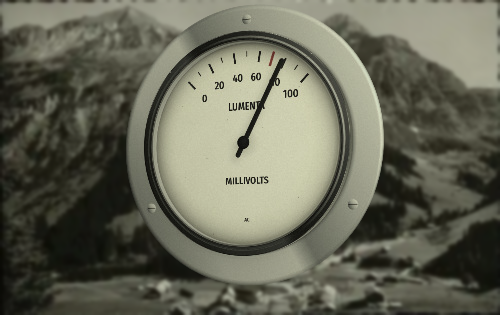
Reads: 80,mV
